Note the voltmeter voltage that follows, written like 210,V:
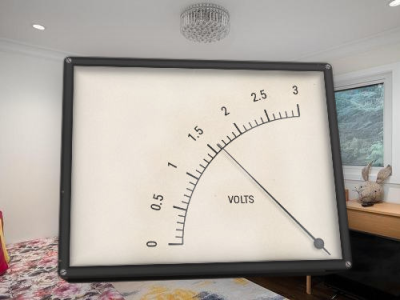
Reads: 1.6,V
